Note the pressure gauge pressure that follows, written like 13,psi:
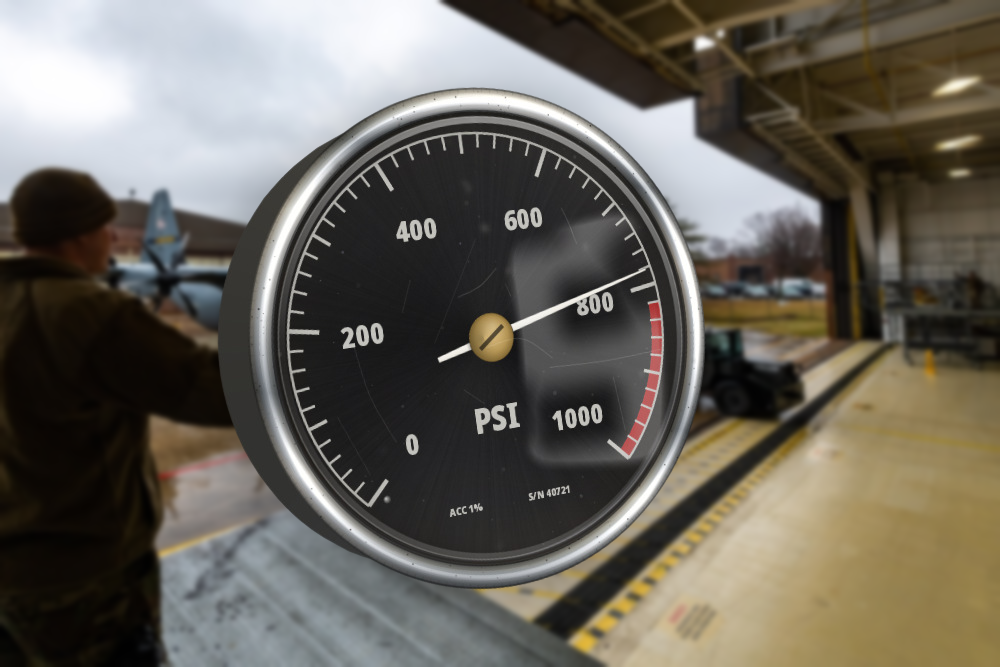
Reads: 780,psi
